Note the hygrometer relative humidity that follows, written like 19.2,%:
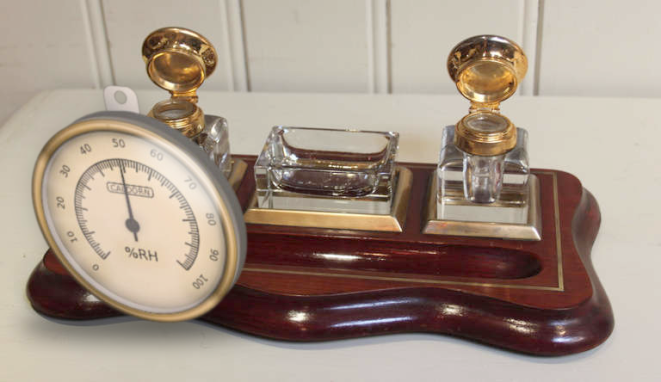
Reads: 50,%
